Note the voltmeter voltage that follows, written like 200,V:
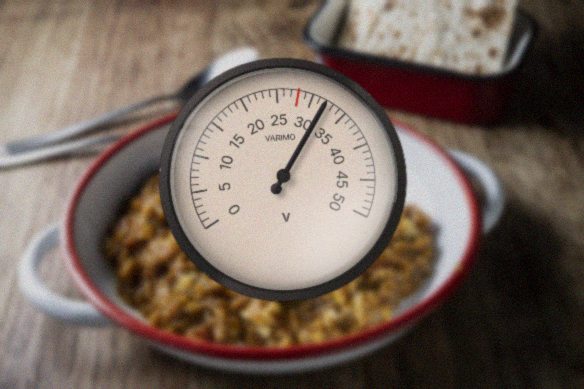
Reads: 32,V
